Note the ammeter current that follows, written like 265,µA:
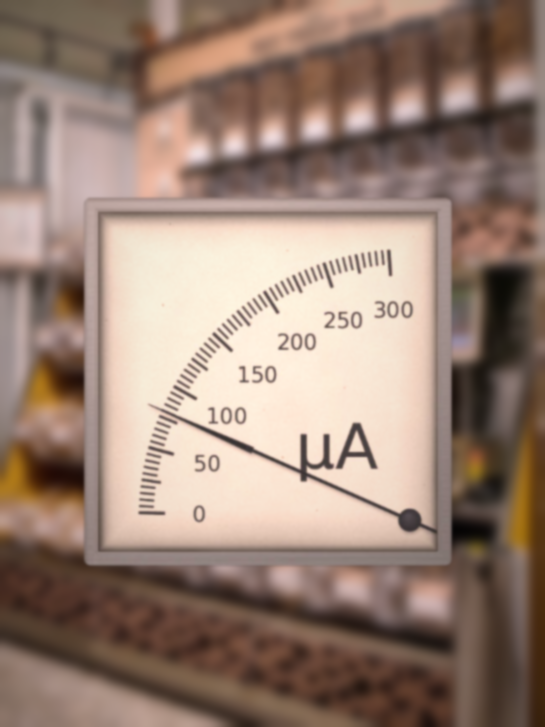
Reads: 80,µA
